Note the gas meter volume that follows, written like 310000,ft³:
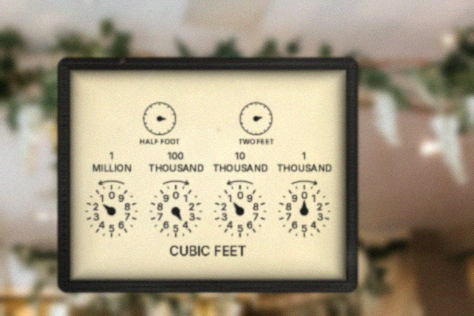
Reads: 141000,ft³
